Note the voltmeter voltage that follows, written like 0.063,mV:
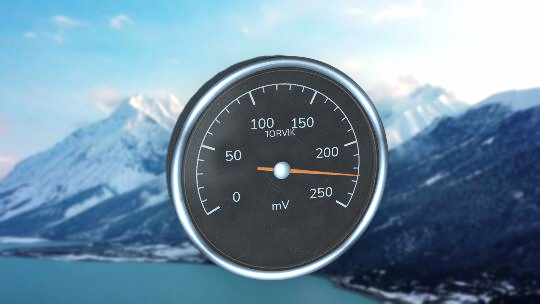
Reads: 225,mV
